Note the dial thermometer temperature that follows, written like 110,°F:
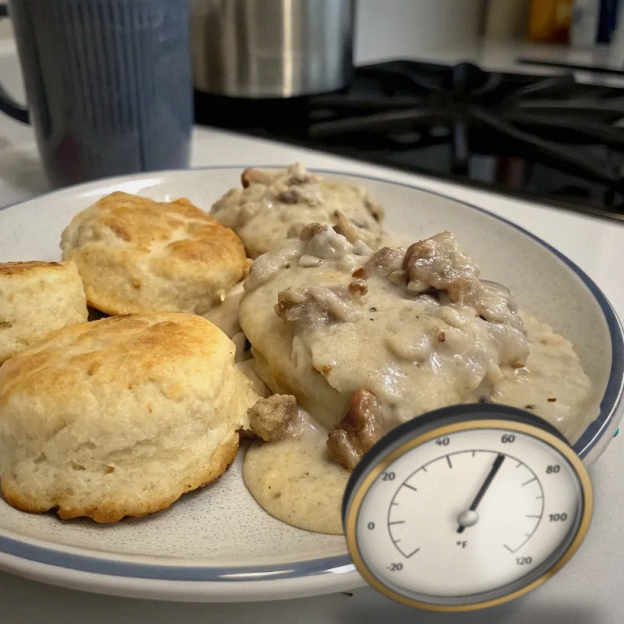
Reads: 60,°F
